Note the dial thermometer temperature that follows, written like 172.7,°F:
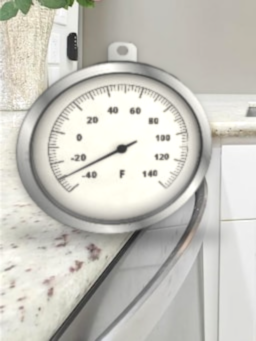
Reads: -30,°F
